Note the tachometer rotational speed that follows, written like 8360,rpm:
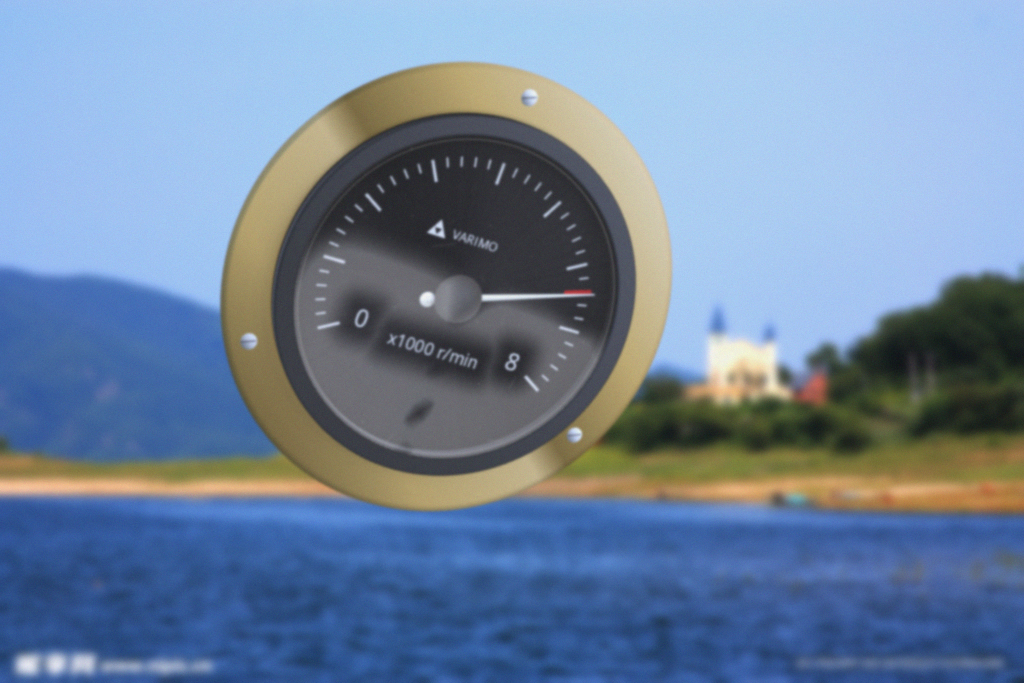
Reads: 6400,rpm
